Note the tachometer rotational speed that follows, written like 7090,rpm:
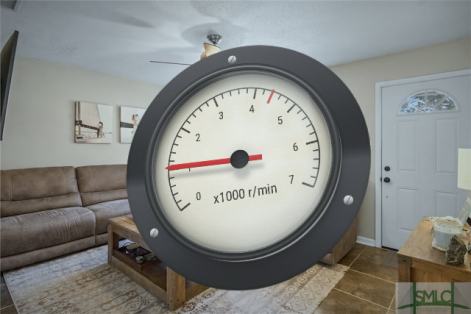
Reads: 1000,rpm
